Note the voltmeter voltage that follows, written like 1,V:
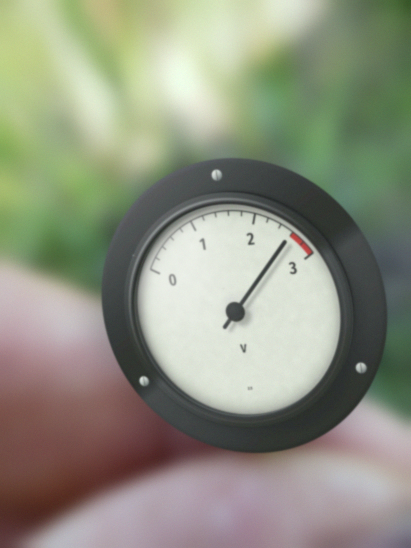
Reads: 2.6,V
